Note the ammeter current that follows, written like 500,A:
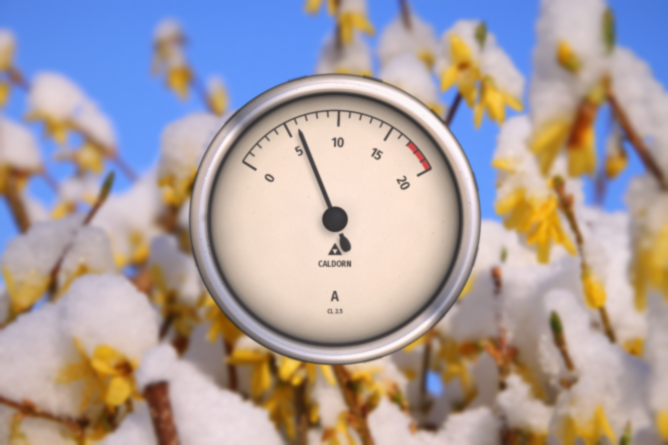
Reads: 6,A
